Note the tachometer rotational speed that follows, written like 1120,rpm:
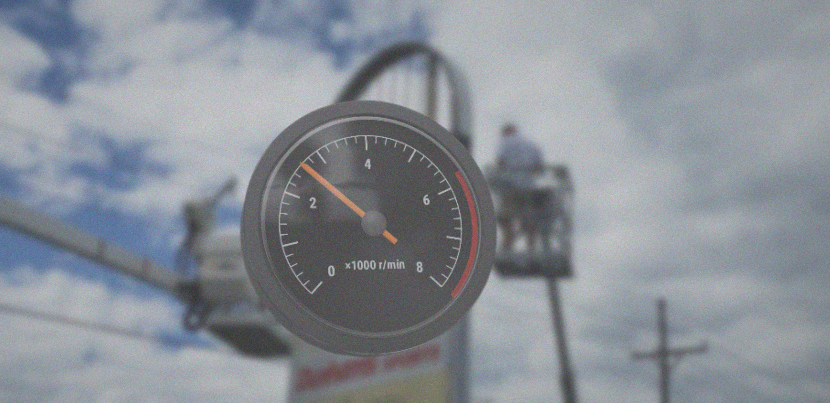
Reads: 2600,rpm
